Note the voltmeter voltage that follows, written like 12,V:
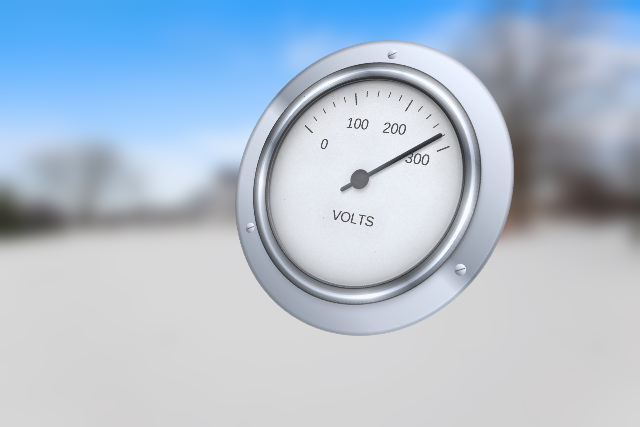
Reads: 280,V
